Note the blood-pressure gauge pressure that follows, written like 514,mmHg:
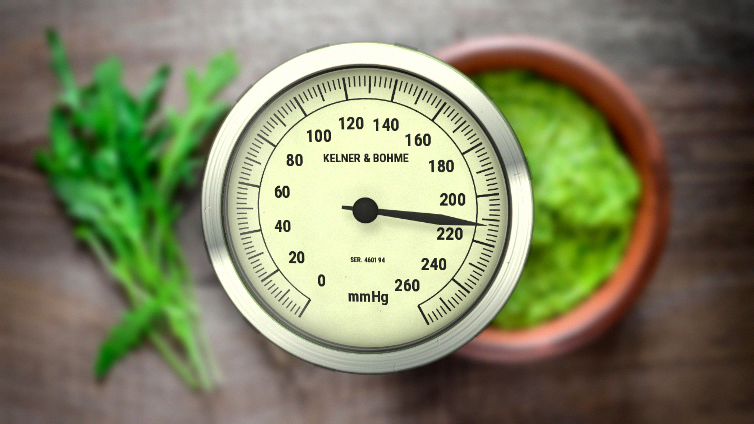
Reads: 212,mmHg
